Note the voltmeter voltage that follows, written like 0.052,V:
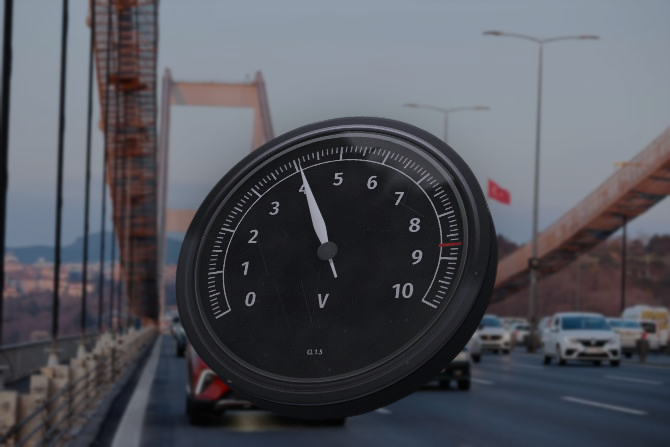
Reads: 4.1,V
